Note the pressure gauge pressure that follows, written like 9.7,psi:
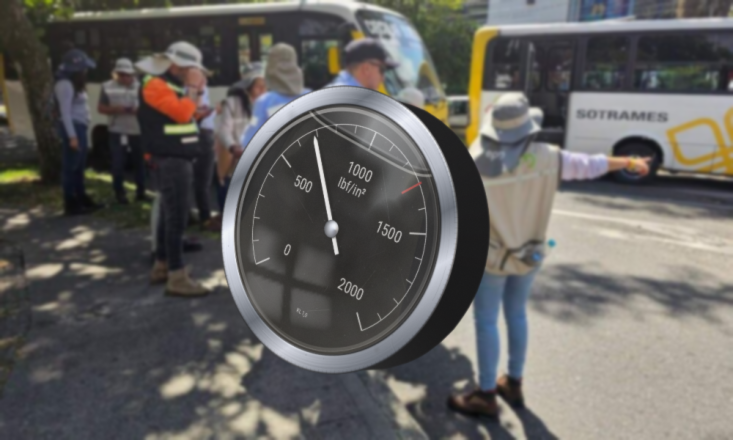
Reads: 700,psi
